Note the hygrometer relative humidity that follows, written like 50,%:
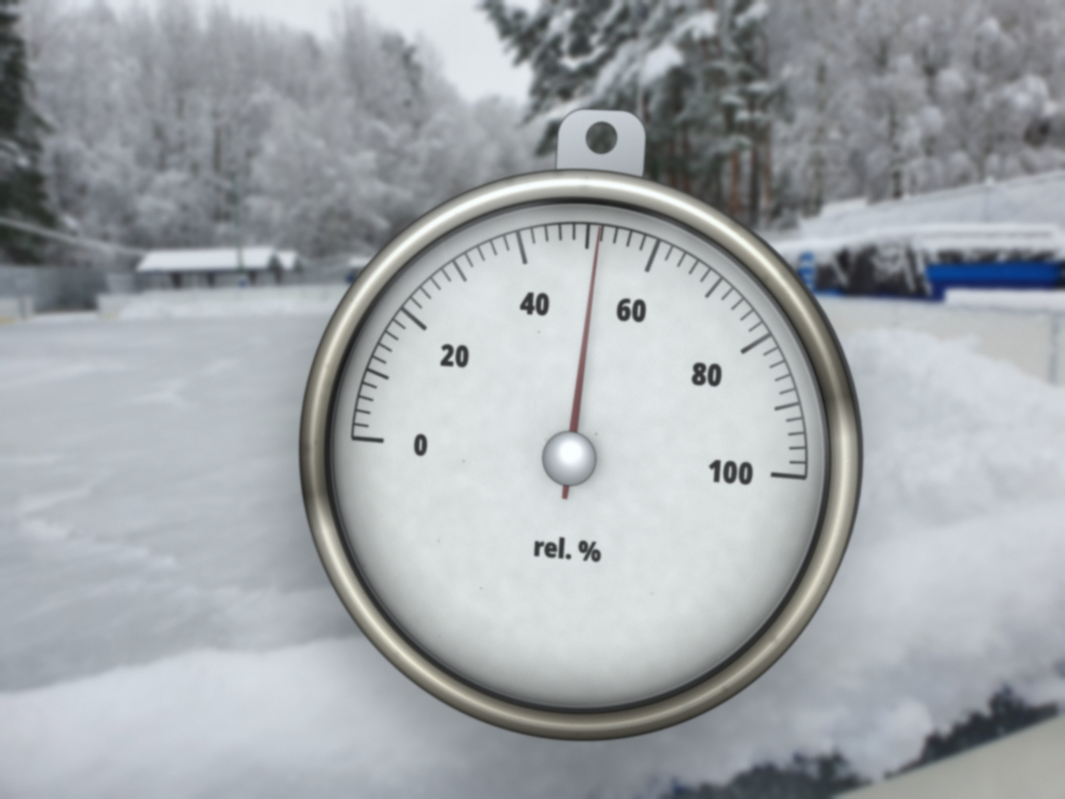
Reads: 52,%
